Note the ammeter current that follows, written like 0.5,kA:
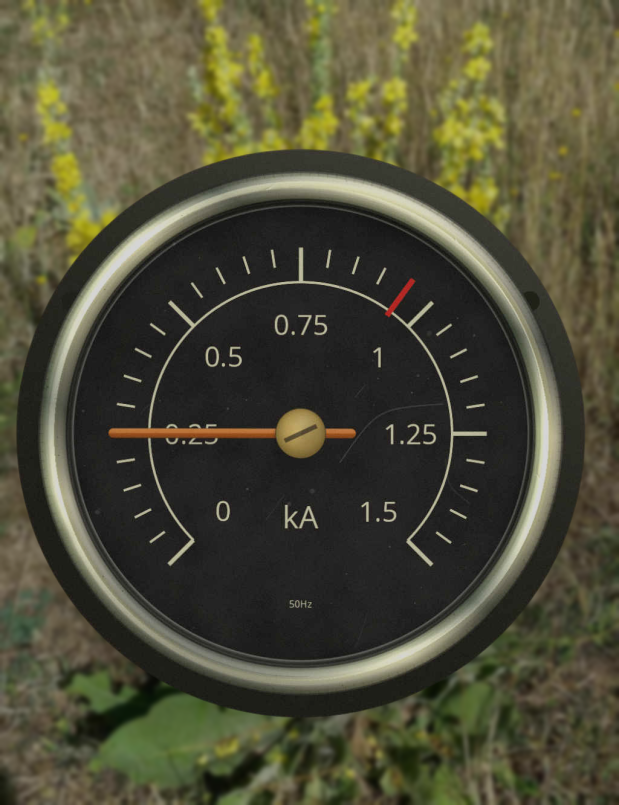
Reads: 0.25,kA
